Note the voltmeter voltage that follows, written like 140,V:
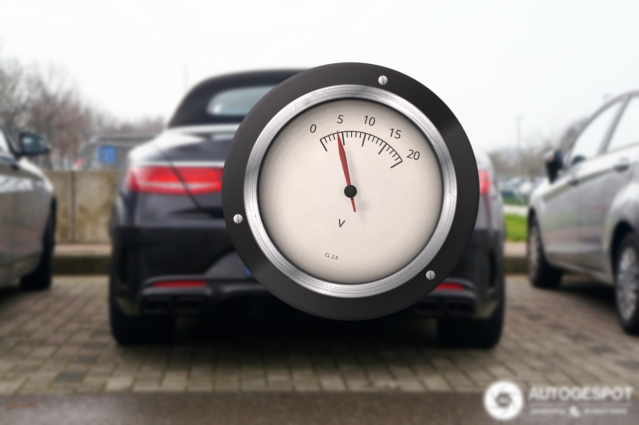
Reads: 4,V
